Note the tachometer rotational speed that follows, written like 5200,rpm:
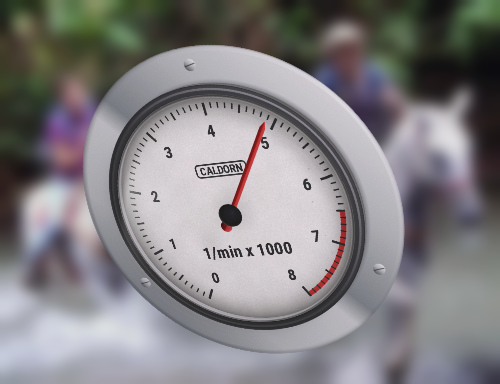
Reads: 4900,rpm
